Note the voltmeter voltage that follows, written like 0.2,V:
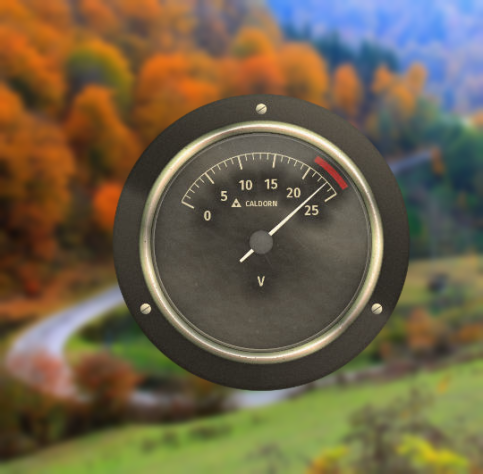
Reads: 23,V
